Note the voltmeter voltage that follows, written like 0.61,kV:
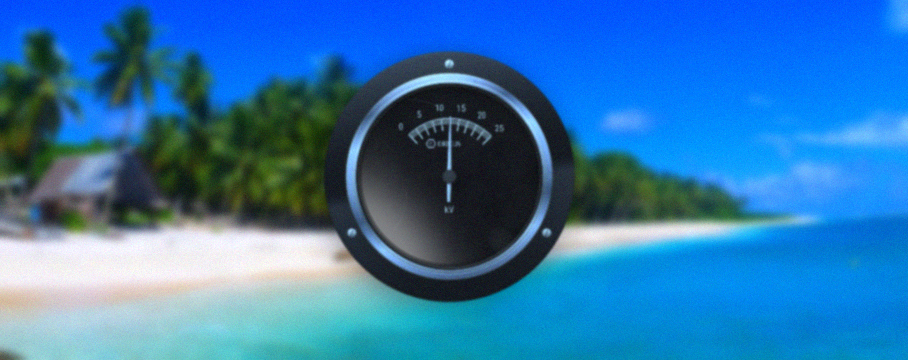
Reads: 12.5,kV
